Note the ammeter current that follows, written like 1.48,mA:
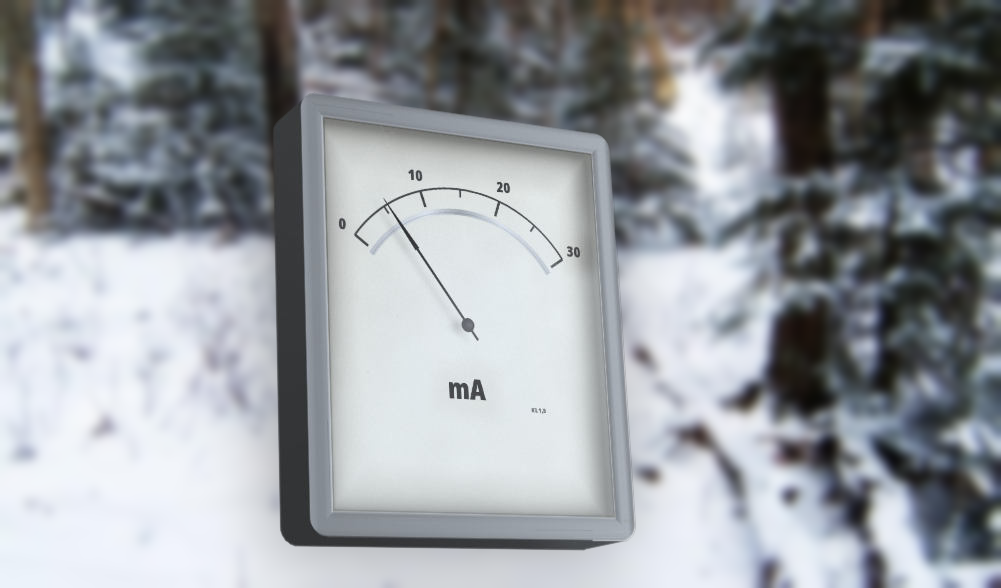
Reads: 5,mA
